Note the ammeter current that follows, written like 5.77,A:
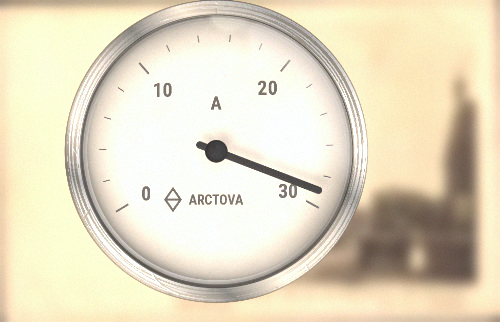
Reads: 29,A
